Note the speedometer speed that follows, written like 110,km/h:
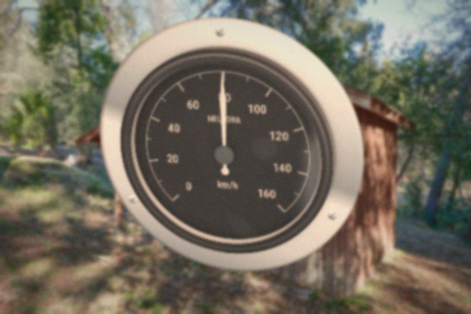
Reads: 80,km/h
